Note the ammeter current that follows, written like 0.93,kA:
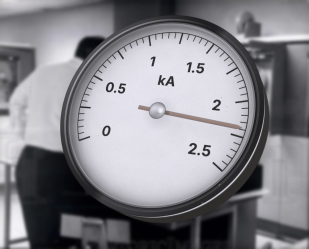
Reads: 2.2,kA
